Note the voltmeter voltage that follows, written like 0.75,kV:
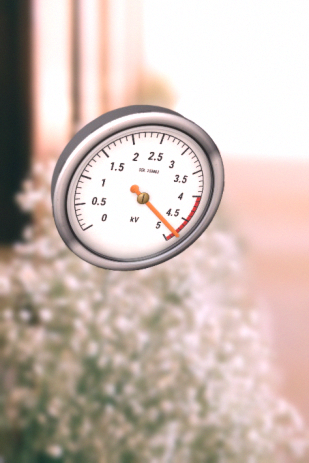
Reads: 4.8,kV
